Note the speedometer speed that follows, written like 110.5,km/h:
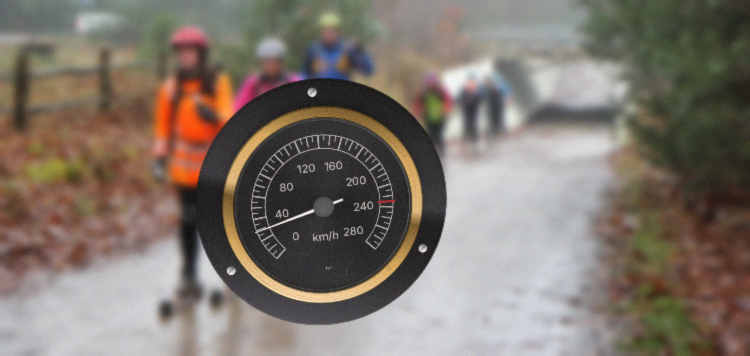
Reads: 30,km/h
